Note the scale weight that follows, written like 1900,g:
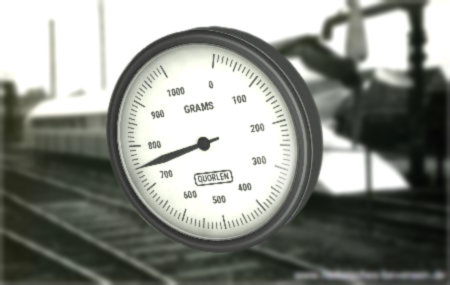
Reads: 750,g
